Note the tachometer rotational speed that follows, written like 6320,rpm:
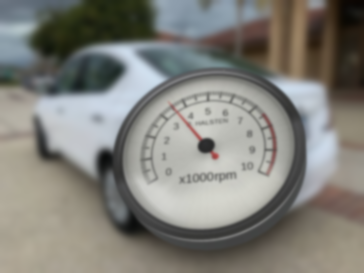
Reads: 3500,rpm
